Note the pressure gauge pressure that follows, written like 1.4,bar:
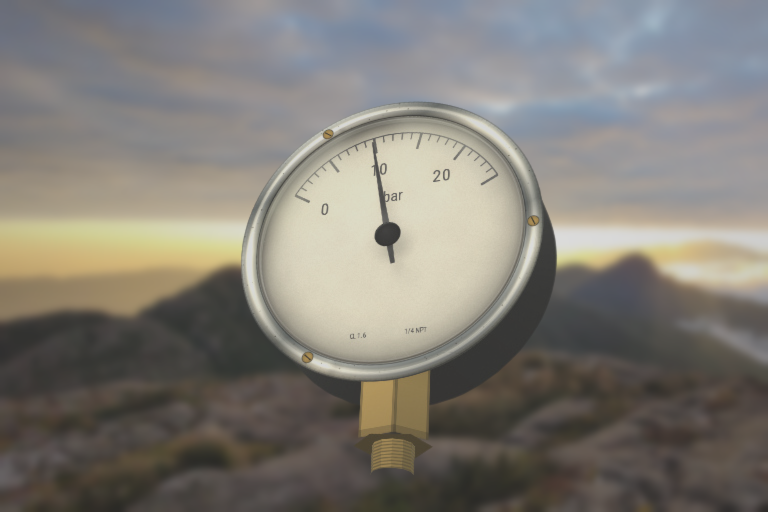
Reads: 10,bar
